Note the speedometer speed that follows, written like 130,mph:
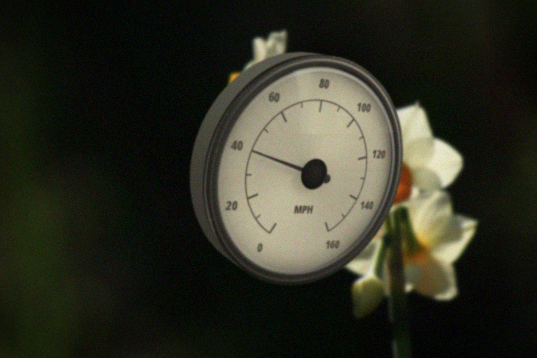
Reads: 40,mph
